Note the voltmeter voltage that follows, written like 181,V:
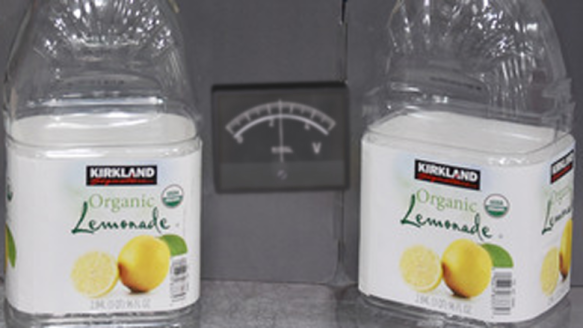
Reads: 2.5,V
